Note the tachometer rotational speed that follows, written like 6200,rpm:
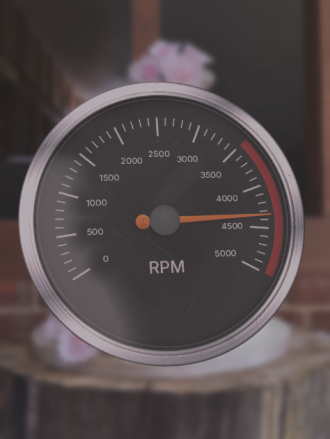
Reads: 4350,rpm
